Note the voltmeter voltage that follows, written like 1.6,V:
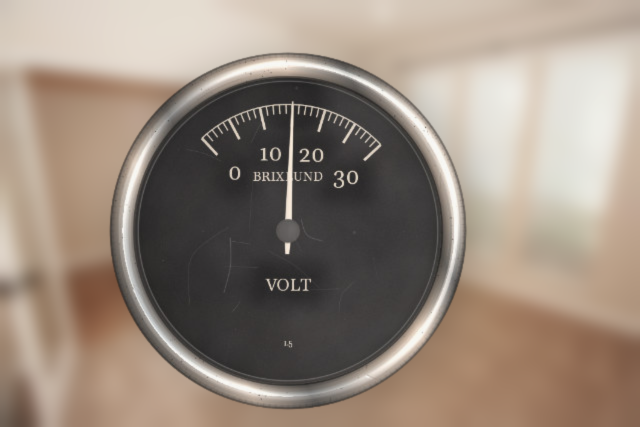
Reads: 15,V
